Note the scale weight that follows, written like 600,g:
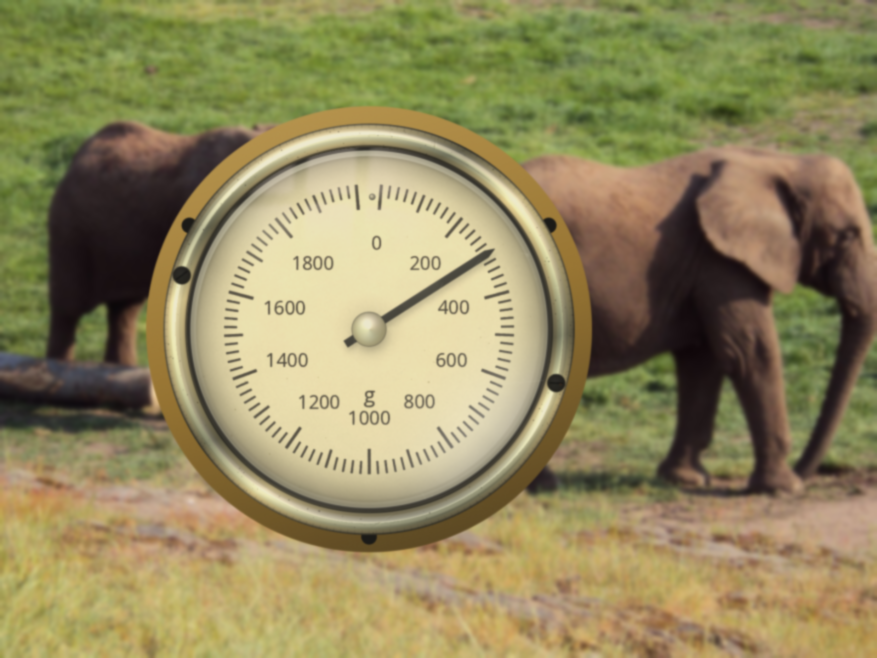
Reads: 300,g
